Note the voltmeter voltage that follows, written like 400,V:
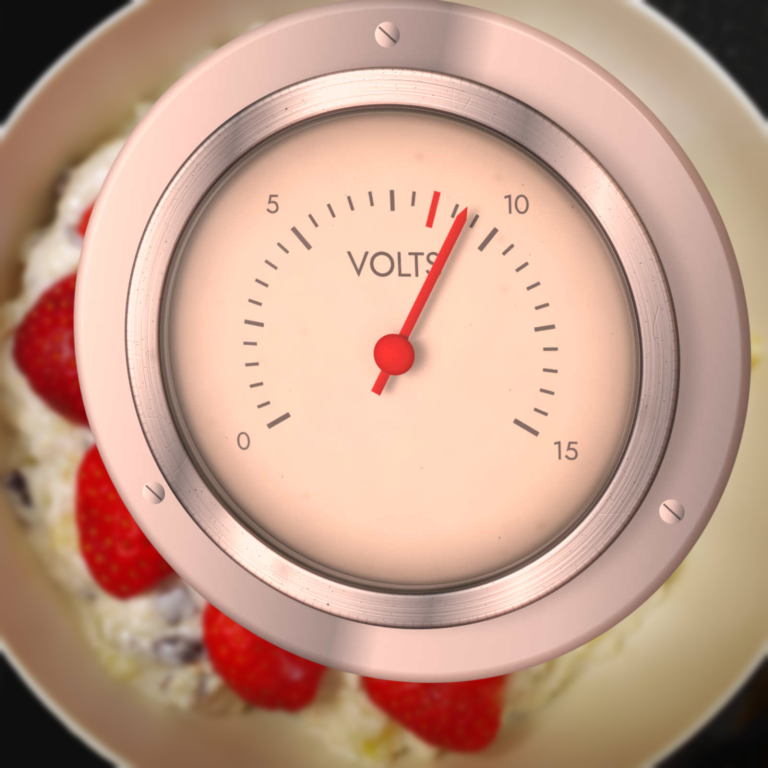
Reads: 9.25,V
